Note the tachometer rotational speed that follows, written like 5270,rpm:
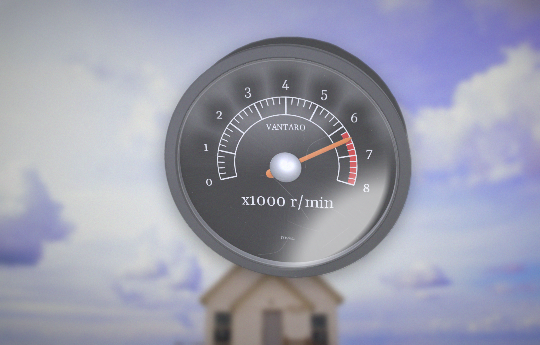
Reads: 6400,rpm
